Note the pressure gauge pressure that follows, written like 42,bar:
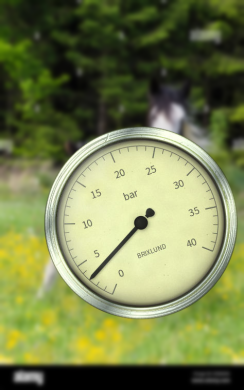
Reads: 3,bar
